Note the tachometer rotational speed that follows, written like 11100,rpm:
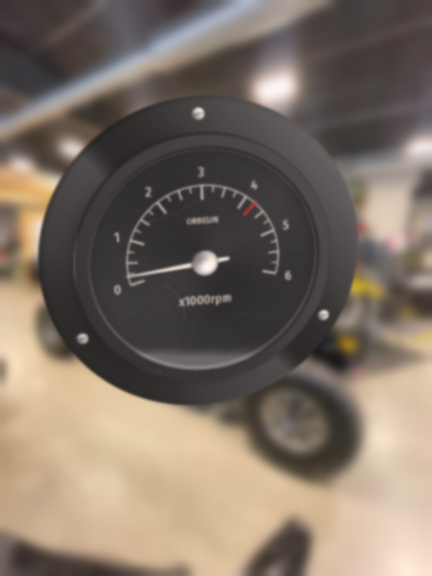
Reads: 250,rpm
